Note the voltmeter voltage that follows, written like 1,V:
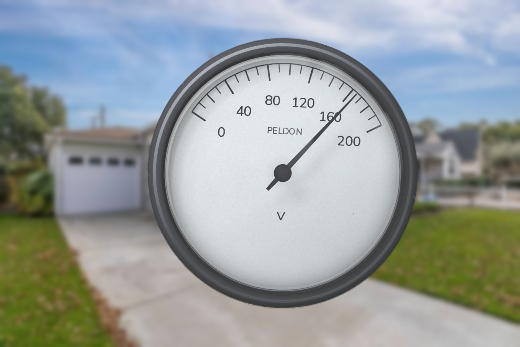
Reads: 165,V
